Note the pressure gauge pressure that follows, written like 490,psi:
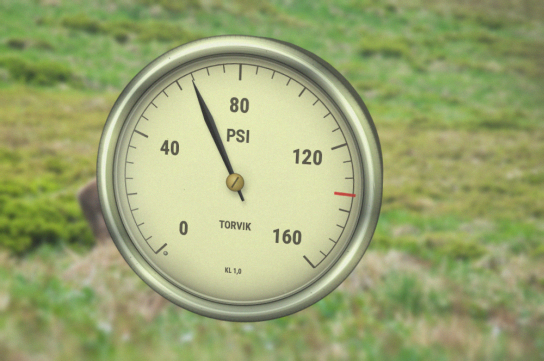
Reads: 65,psi
